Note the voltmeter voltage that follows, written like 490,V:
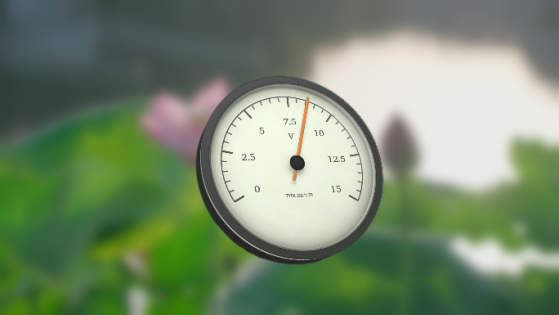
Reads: 8.5,V
